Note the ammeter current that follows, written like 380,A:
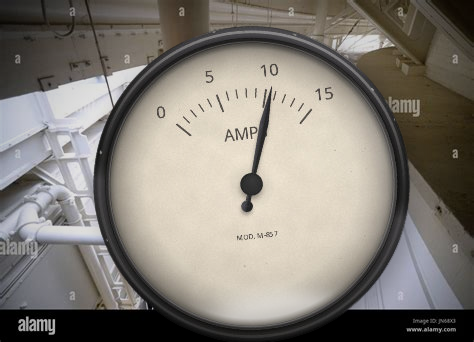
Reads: 10.5,A
